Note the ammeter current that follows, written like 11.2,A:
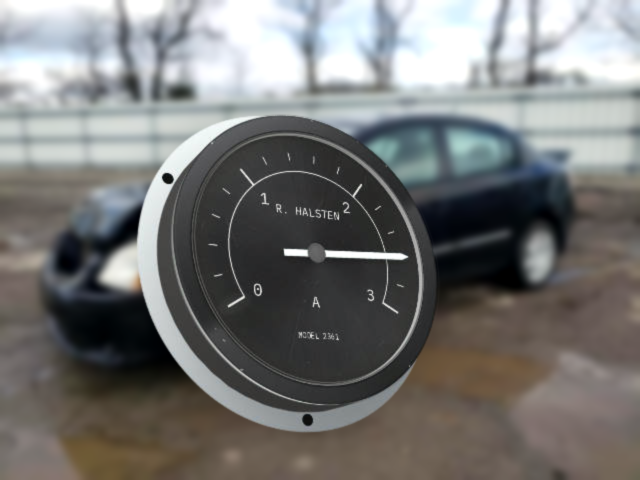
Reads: 2.6,A
